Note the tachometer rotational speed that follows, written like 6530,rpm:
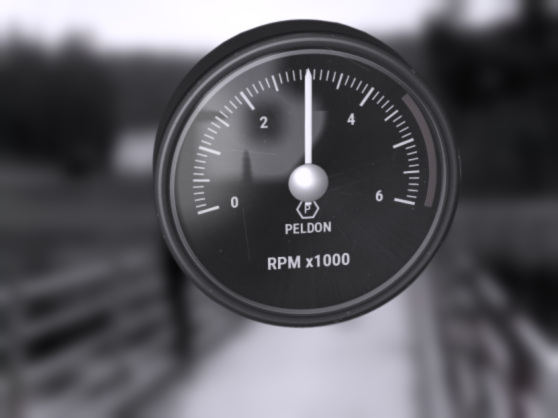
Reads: 3000,rpm
